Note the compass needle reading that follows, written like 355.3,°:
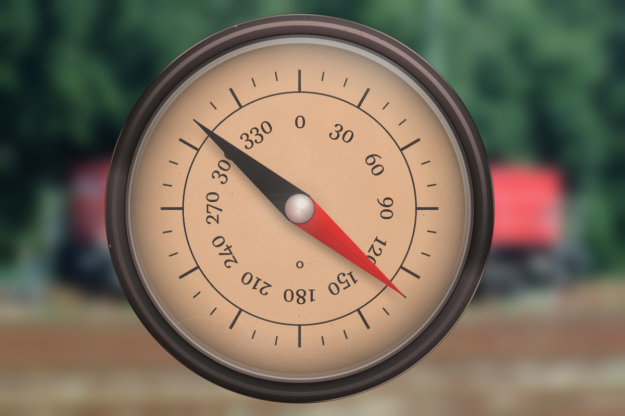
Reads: 130,°
